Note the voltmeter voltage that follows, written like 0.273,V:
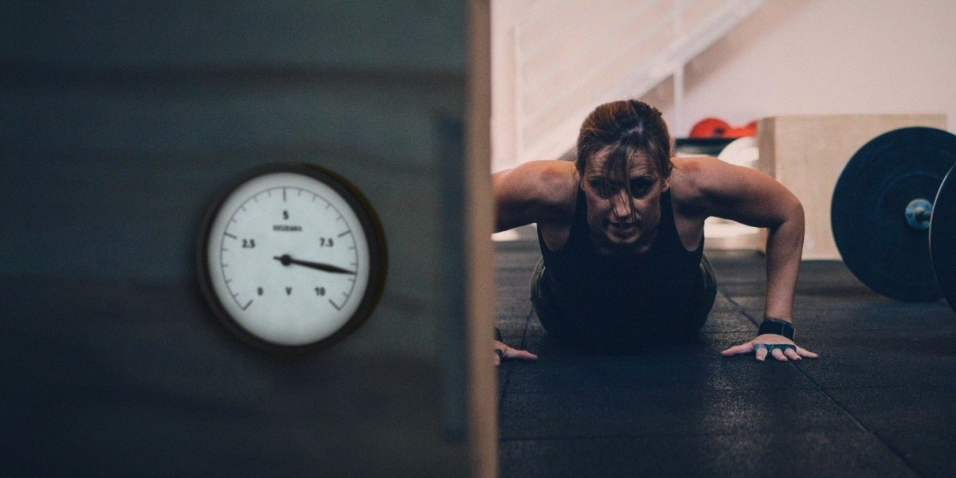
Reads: 8.75,V
